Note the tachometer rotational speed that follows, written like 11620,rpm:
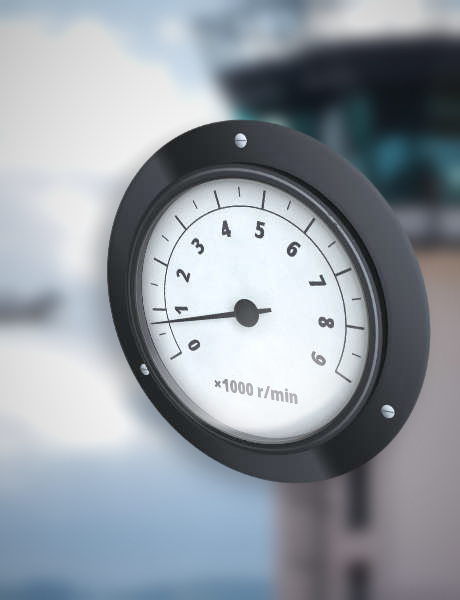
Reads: 750,rpm
